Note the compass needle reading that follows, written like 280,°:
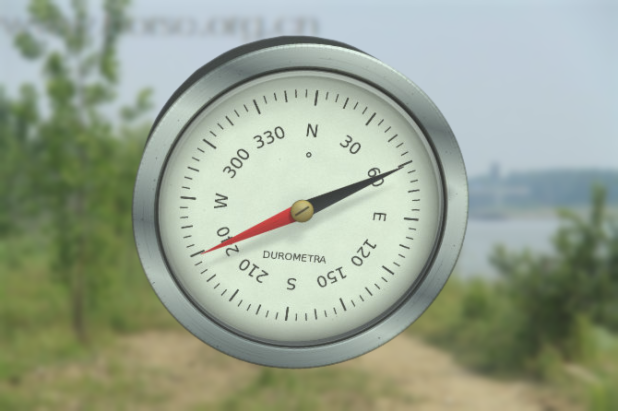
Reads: 240,°
